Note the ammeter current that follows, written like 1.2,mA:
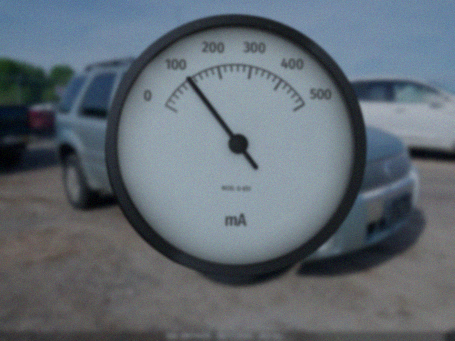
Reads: 100,mA
